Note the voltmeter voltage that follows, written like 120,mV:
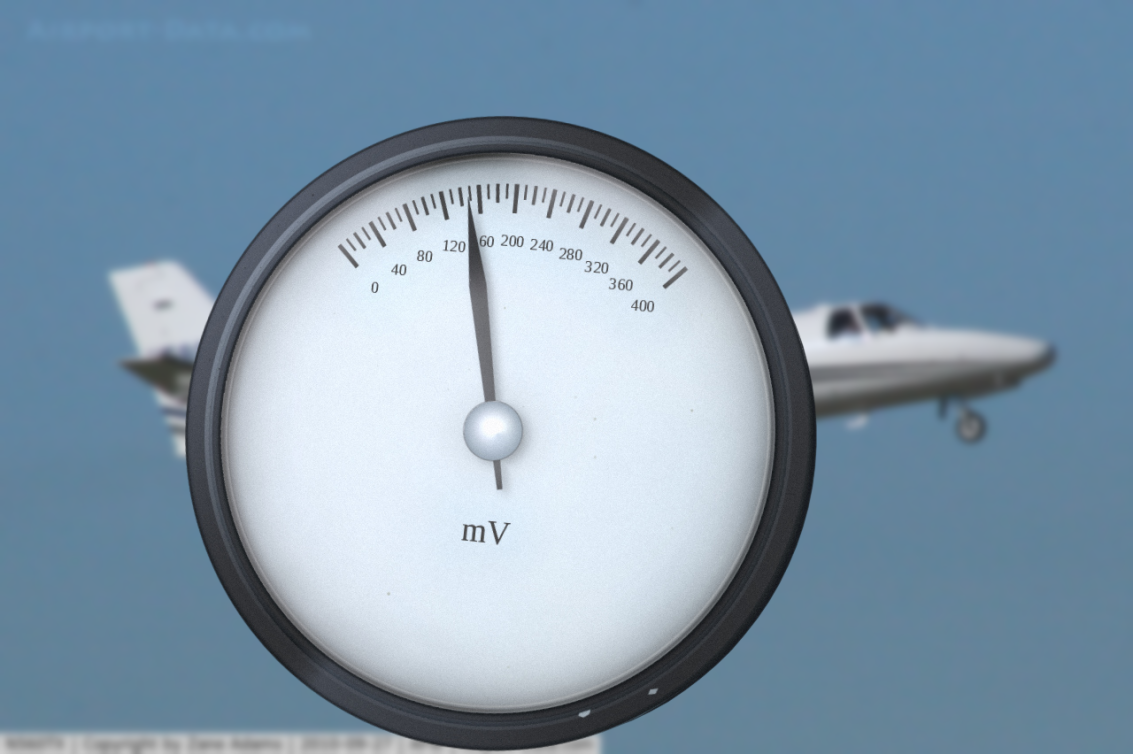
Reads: 150,mV
